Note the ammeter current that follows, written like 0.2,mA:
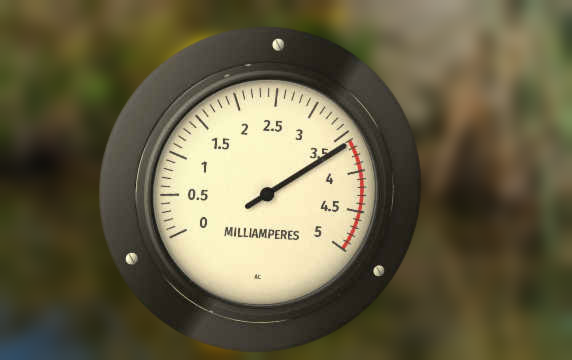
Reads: 3.6,mA
